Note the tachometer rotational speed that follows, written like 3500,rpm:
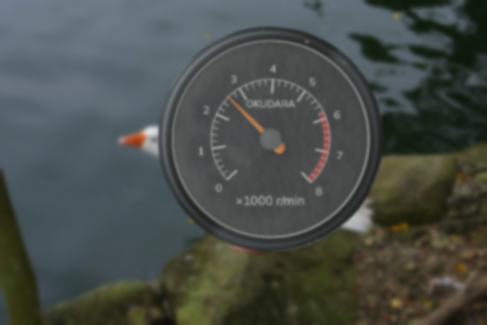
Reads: 2600,rpm
